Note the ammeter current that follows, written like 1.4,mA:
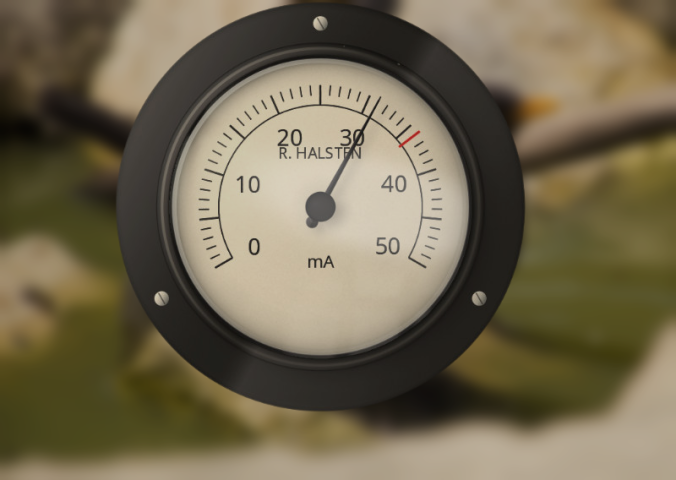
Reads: 31,mA
